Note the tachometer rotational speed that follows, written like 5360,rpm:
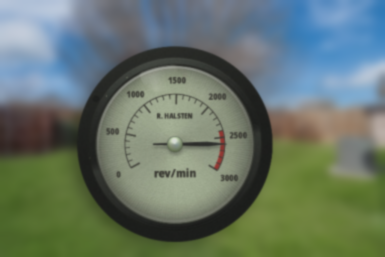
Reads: 2600,rpm
